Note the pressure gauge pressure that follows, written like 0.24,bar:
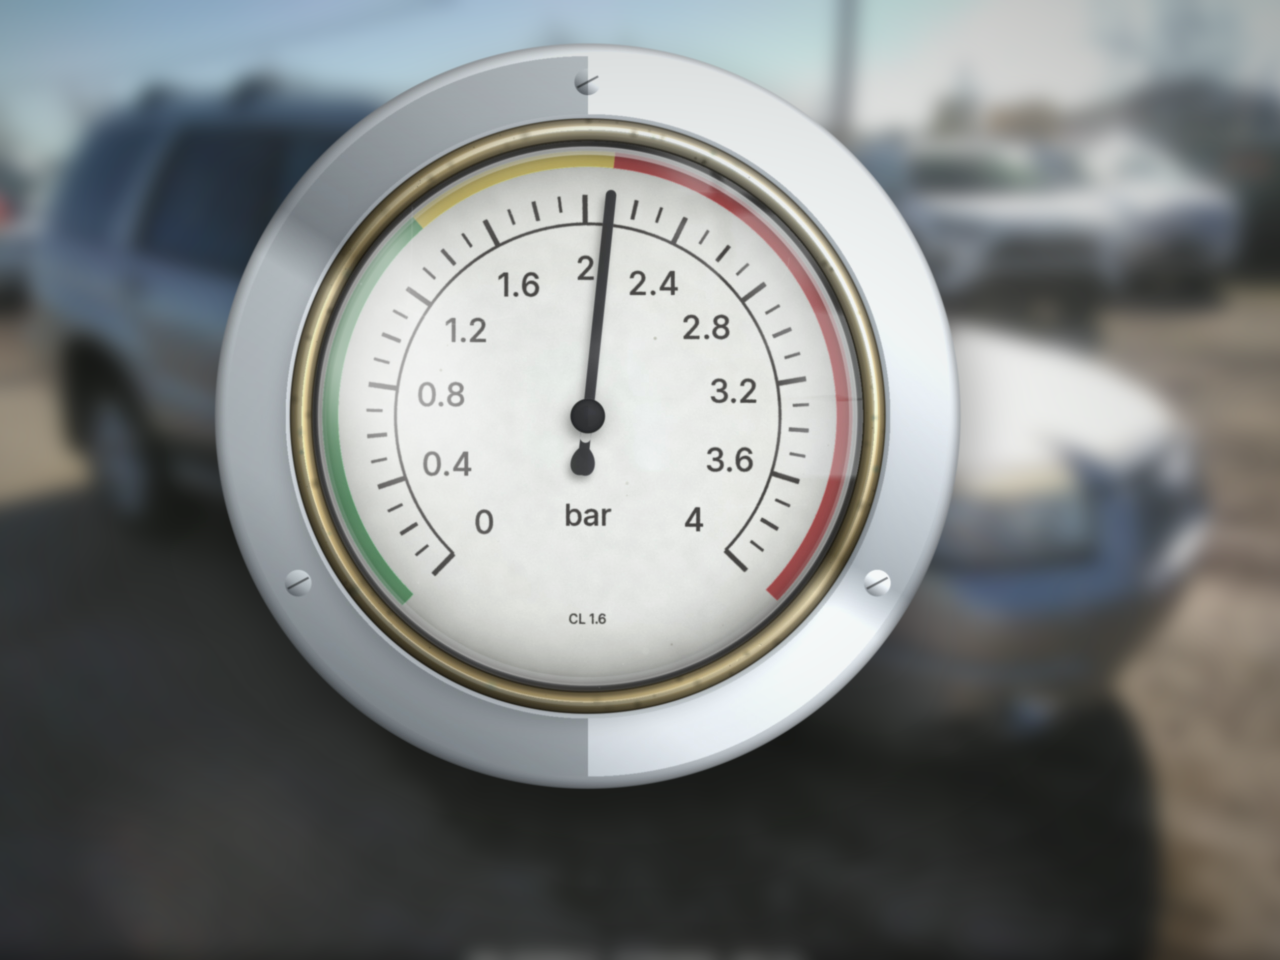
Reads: 2.1,bar
